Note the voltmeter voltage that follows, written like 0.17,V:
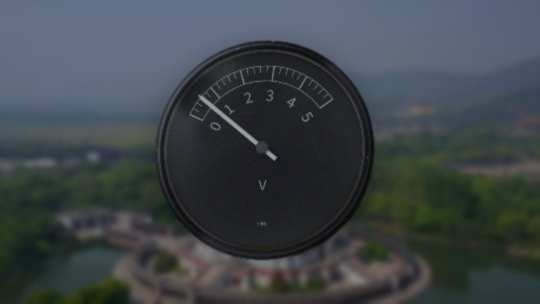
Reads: 0.6,V
